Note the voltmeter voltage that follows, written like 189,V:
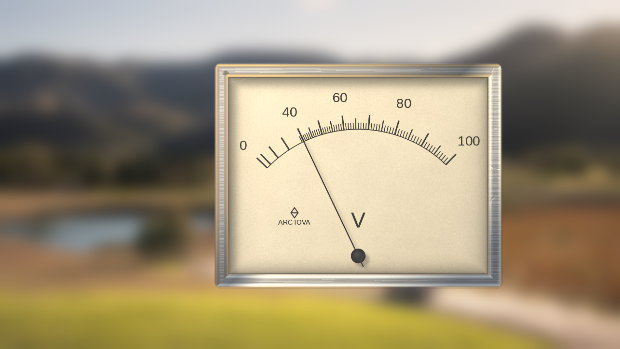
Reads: 40,V
